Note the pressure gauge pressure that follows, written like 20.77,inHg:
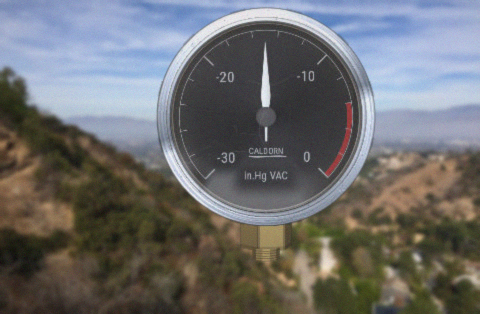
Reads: -15,inHg
